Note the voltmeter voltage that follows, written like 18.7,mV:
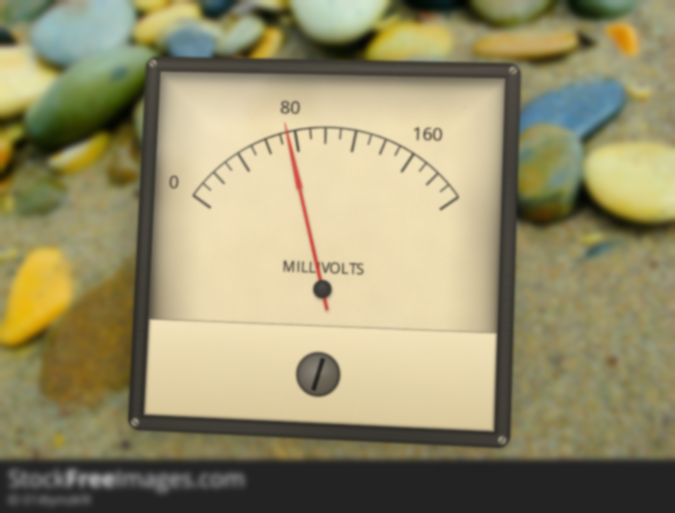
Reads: 75,mV
